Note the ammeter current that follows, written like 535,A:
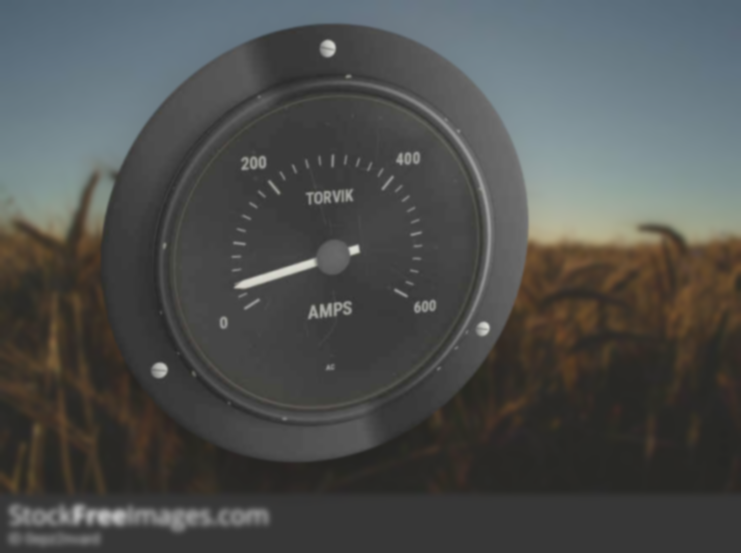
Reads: 40,A
